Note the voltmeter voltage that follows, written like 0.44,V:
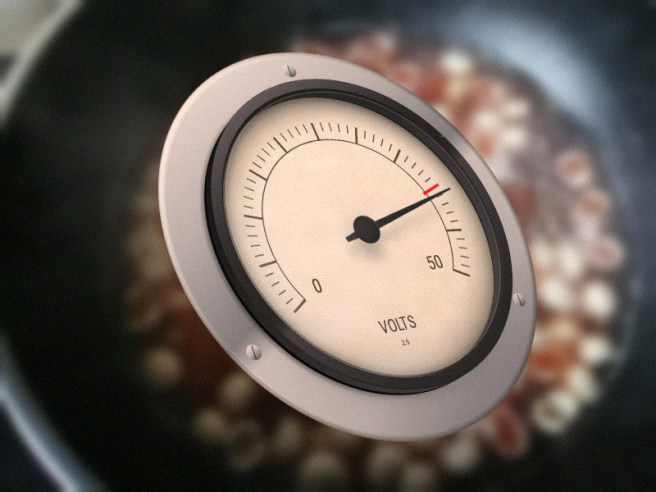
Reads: 41,V
